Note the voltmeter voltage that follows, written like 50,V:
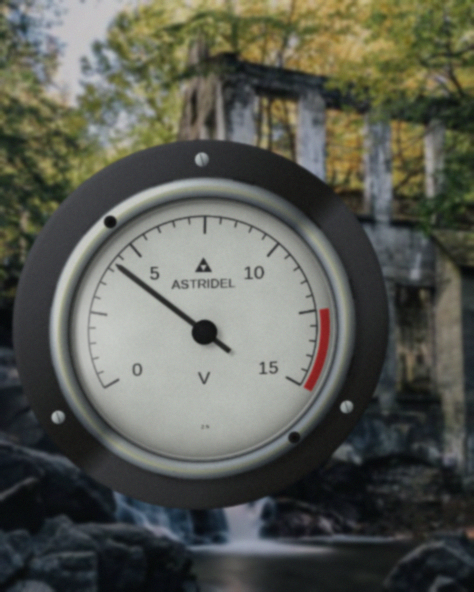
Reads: 4.25,V
